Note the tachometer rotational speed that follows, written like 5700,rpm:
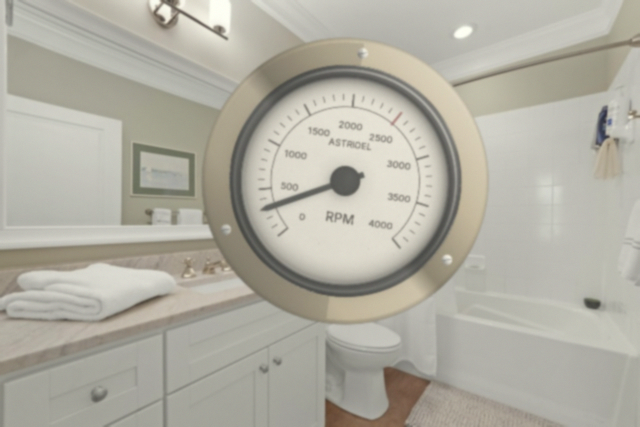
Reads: 300,rpm
